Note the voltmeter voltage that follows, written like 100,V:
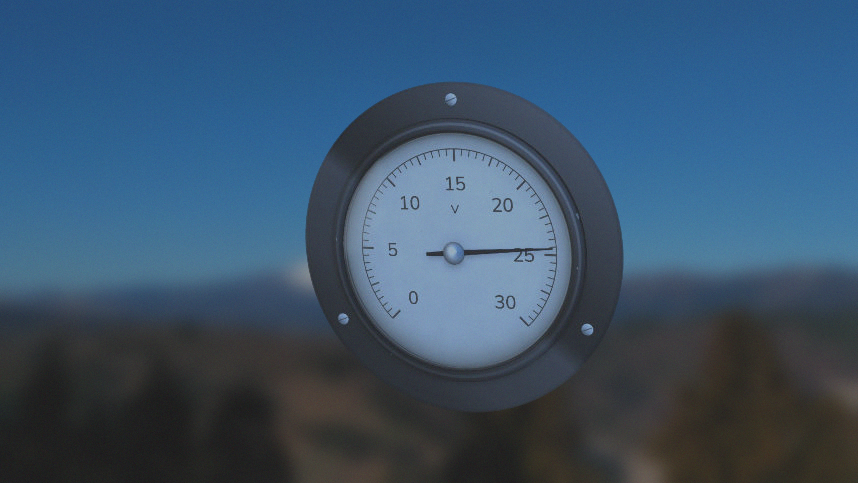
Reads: 24.5,V
